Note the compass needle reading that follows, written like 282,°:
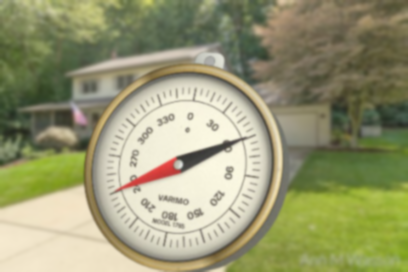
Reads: 240,°
